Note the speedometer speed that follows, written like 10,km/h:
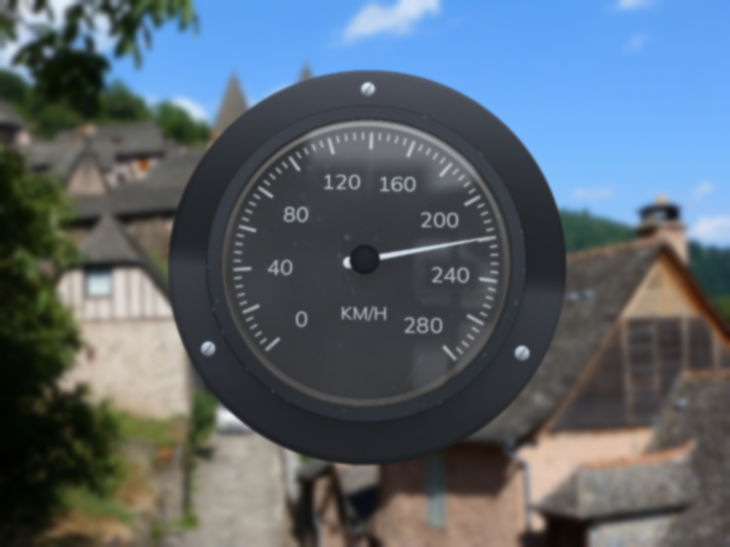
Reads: 220,km/h
